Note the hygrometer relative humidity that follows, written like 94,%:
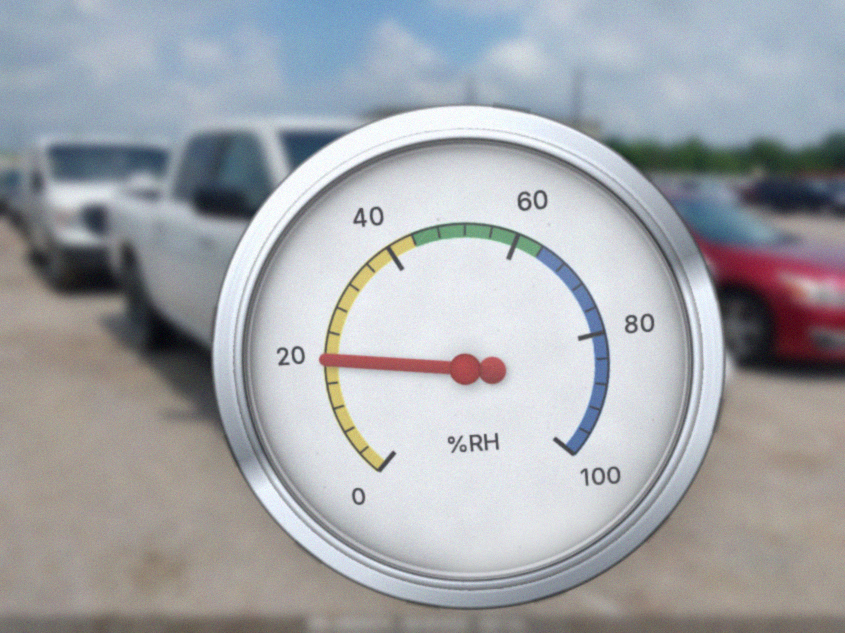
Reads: 20,%
